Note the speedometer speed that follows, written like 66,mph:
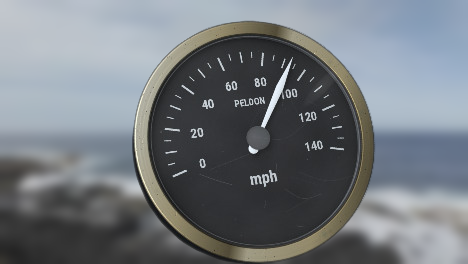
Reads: 92.5,mph
